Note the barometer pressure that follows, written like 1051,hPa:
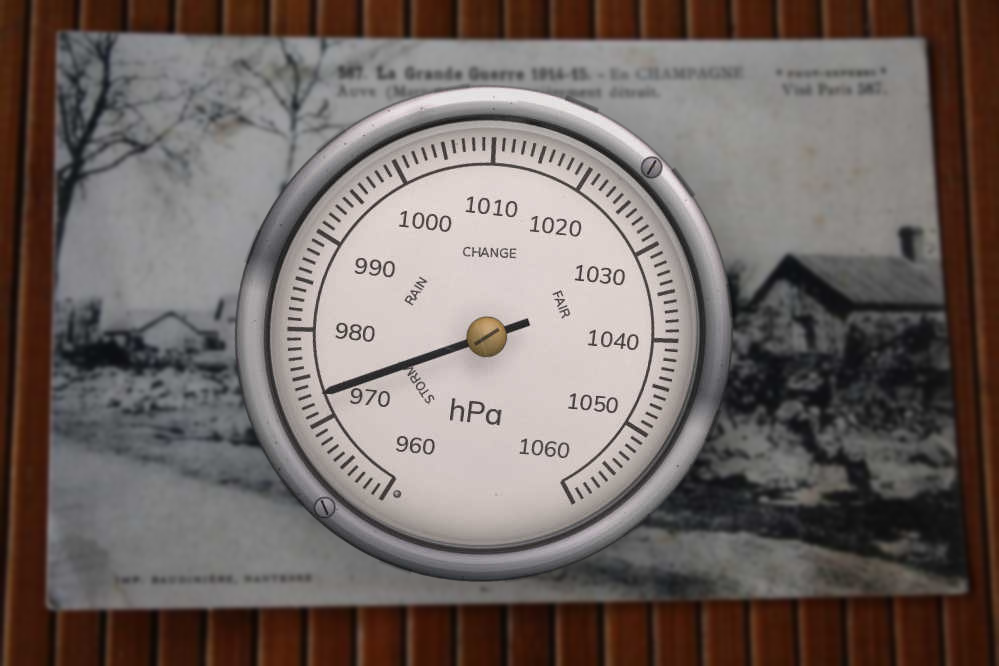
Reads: 973,hPa
